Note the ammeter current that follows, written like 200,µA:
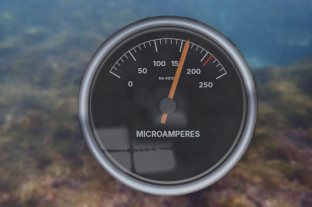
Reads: 160,µA
